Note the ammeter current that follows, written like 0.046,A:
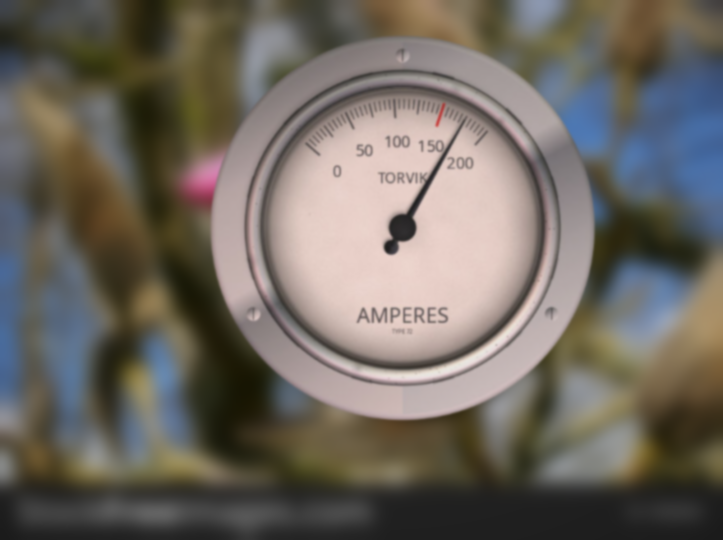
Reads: 175,A
